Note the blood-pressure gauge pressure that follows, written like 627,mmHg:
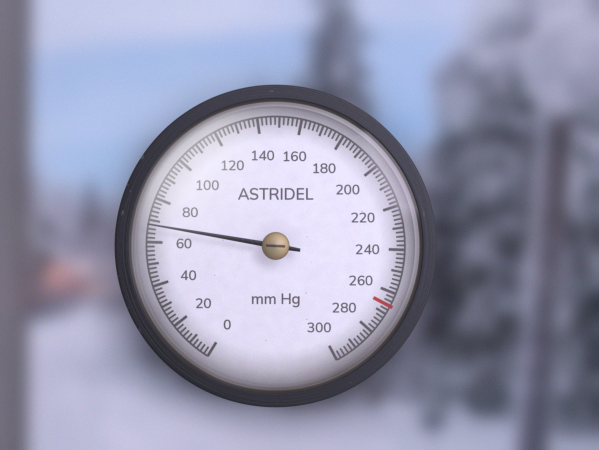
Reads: 68,mmHg
